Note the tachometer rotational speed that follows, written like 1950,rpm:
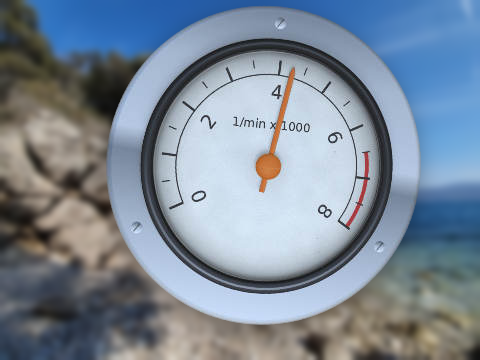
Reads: 4250,rpm
